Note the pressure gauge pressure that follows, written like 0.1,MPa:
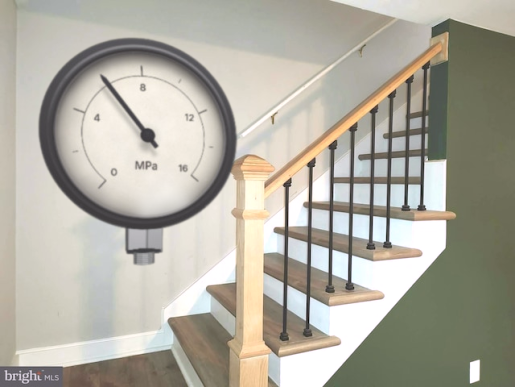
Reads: 6,MPa
